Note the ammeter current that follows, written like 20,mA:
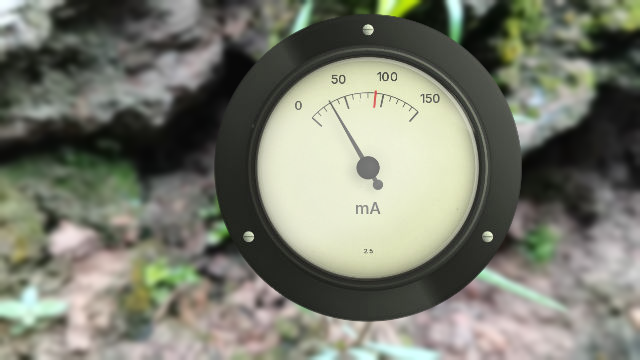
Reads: 30,mA
